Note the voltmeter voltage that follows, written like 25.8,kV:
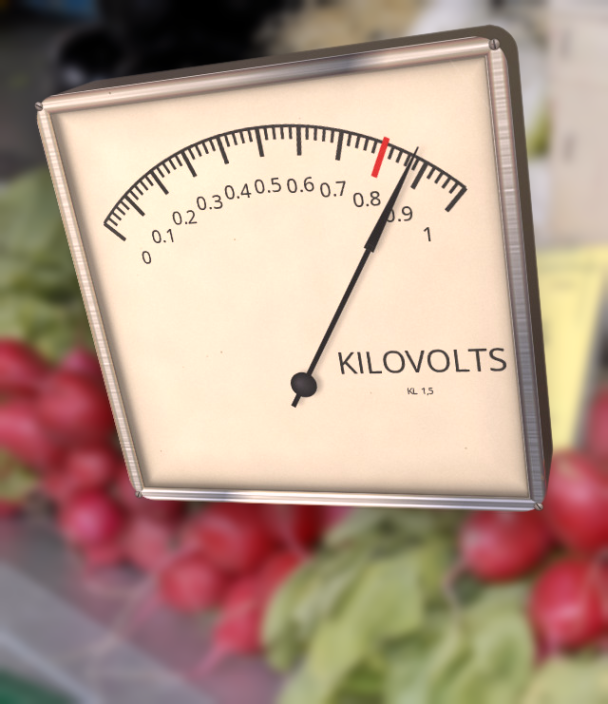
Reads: 0.87,kV
